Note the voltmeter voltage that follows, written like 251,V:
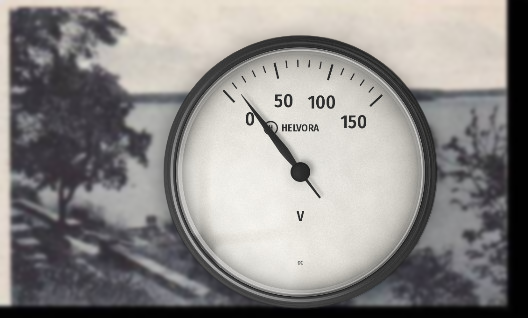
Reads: 10,V
